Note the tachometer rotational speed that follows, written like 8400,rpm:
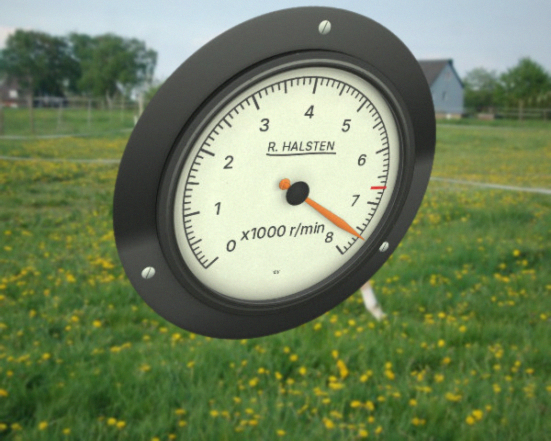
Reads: 7600,rpm
